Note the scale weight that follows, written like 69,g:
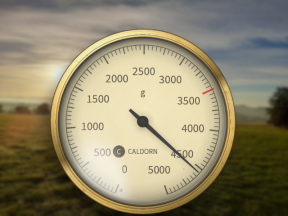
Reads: 4550,g
